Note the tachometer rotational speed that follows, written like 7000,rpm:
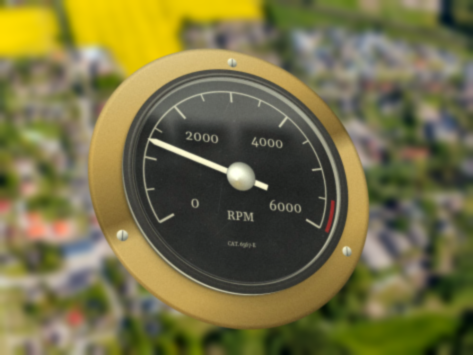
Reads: 1250,rpm
